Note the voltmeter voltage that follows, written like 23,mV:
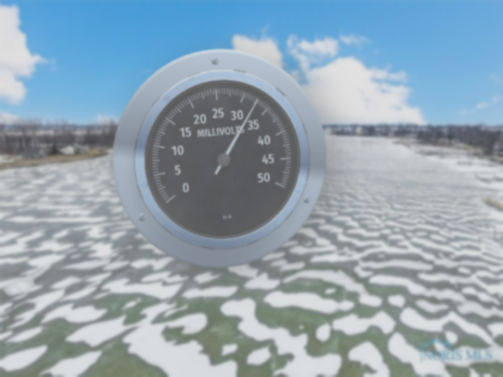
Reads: 32.5,mV
